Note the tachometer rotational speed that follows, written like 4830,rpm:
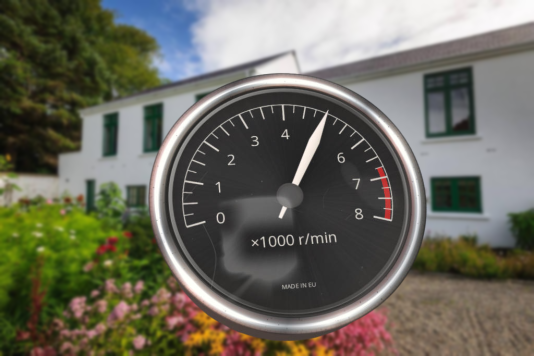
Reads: 5000,rpm
